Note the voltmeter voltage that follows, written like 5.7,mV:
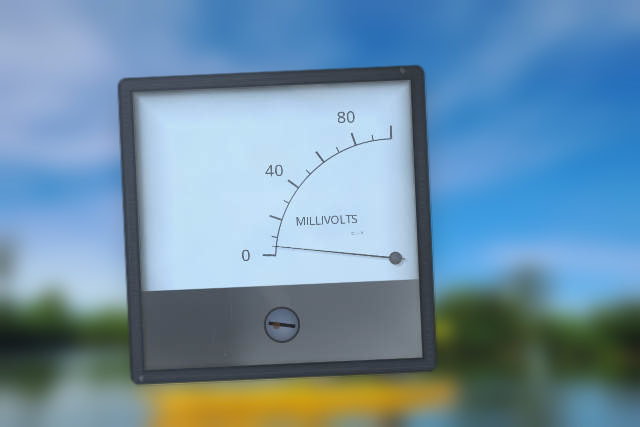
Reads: 5,mV
